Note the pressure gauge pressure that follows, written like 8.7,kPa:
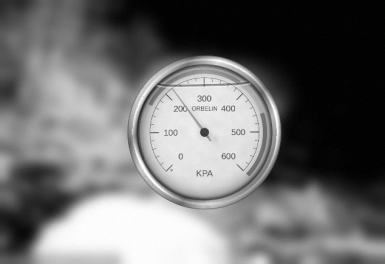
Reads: 220,kPa
